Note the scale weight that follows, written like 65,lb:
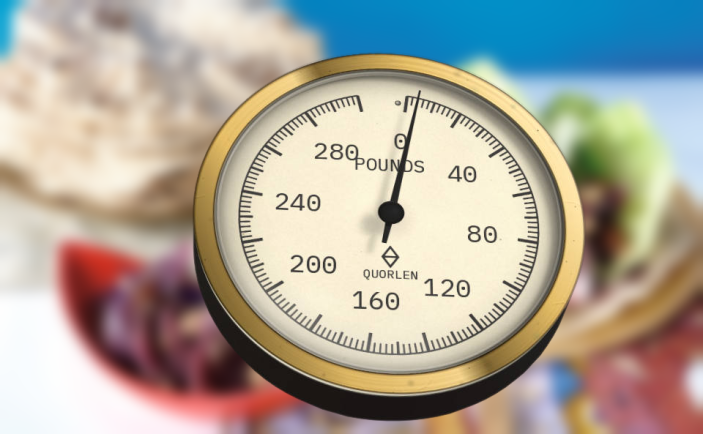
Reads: 4,lb
